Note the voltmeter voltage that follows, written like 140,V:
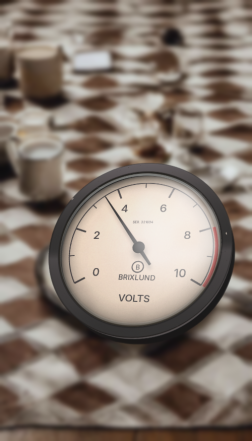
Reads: 3.5,V
